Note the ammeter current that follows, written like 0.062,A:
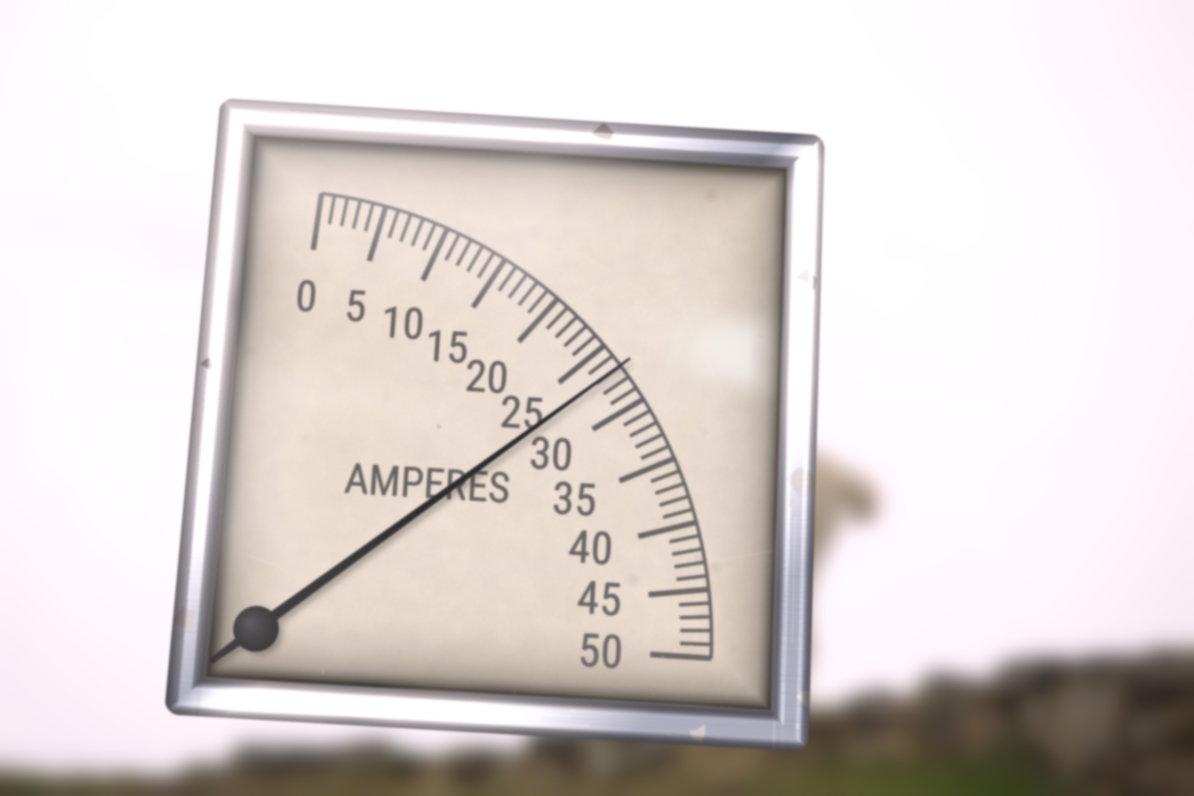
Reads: 27,A
